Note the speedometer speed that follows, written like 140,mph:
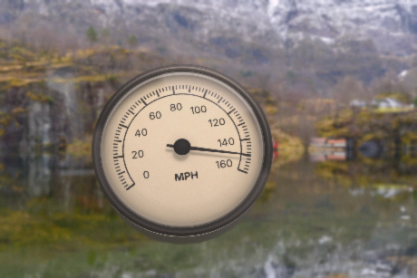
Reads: 150,mph
